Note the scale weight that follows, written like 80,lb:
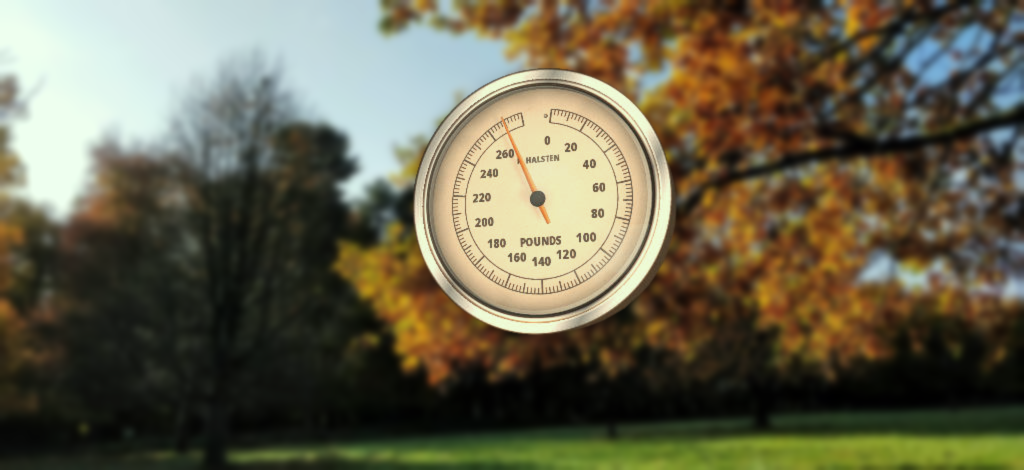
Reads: 270,lb
